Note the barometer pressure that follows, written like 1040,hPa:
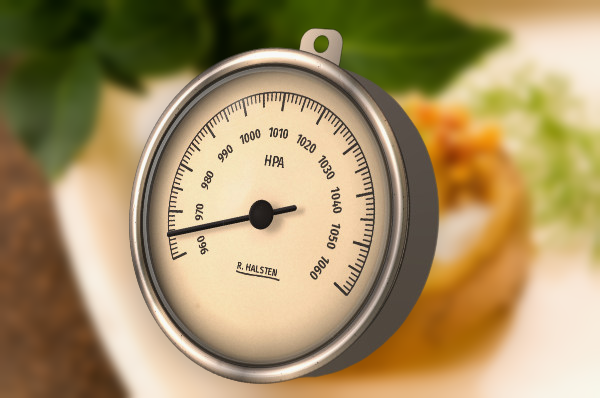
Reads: 965,hPa
